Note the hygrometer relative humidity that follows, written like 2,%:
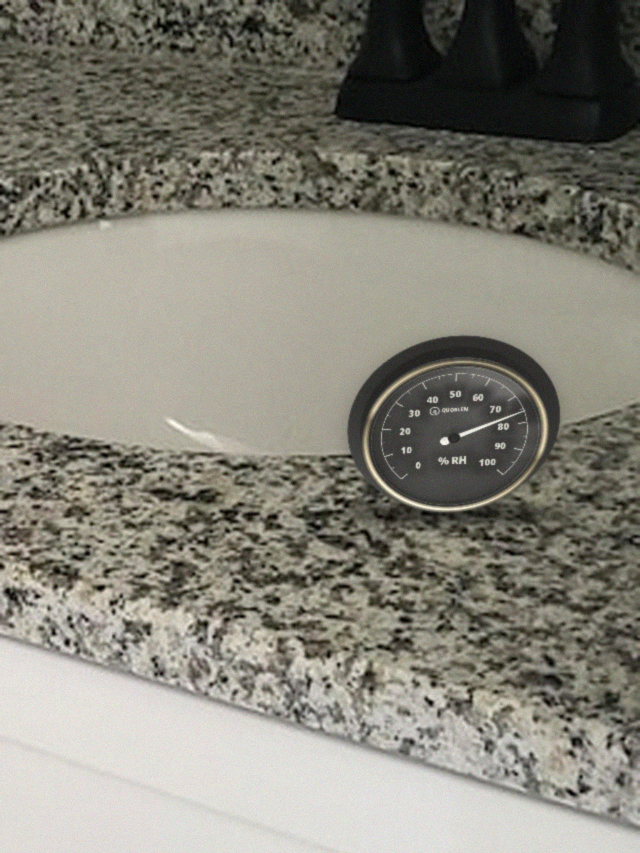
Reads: 75,%
